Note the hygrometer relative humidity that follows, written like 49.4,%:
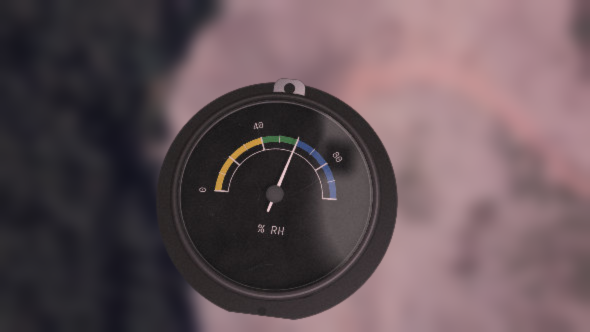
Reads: 60,%
